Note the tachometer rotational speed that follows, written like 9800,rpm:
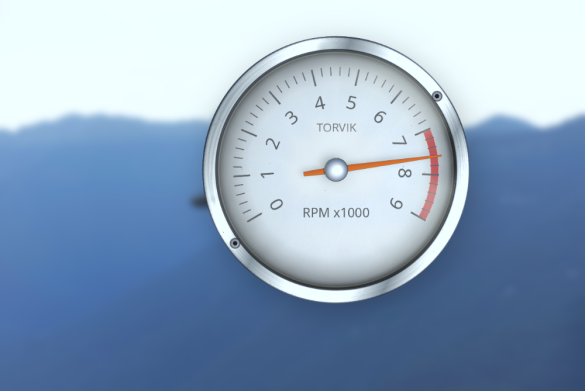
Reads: 7600,rpm
